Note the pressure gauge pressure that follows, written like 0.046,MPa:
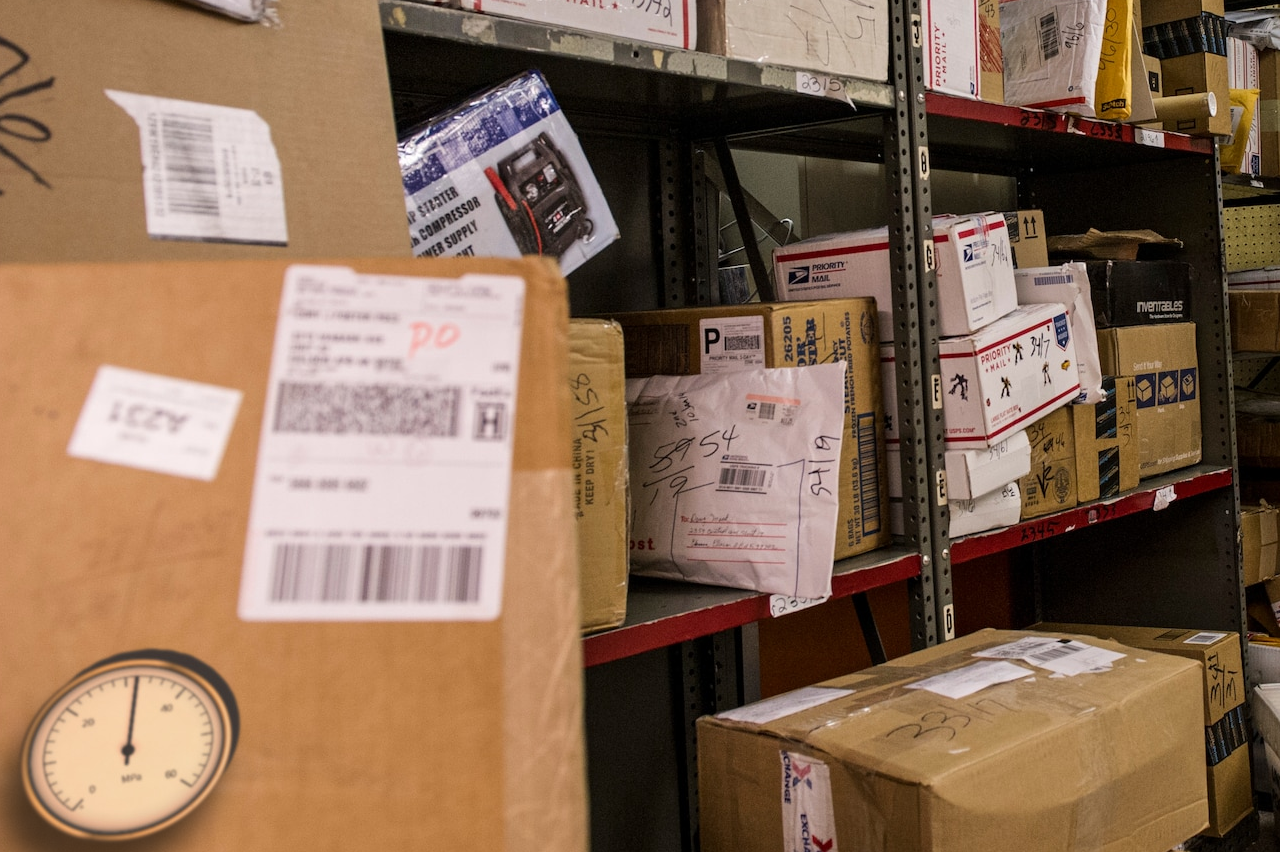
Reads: 32,MPa
